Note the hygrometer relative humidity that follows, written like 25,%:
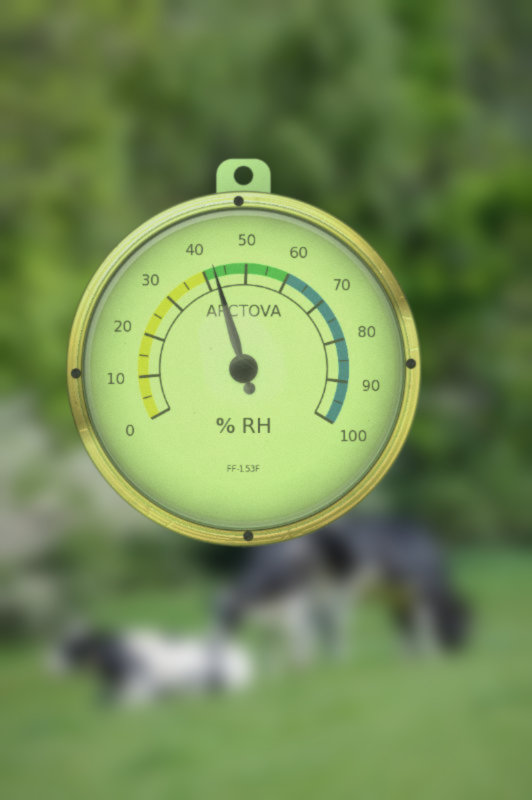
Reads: 42.5,%
